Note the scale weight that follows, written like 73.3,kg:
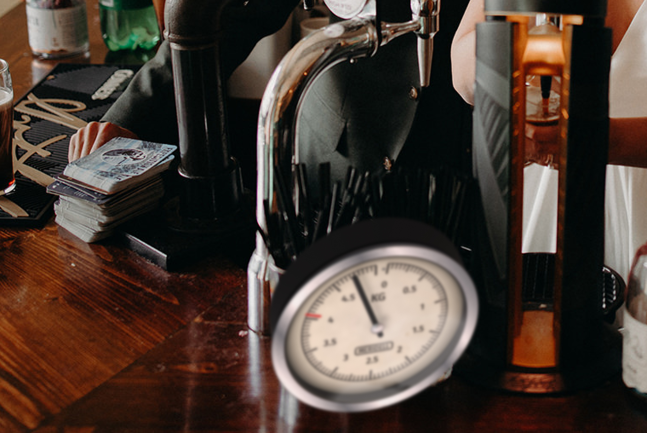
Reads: 4.75,kg
